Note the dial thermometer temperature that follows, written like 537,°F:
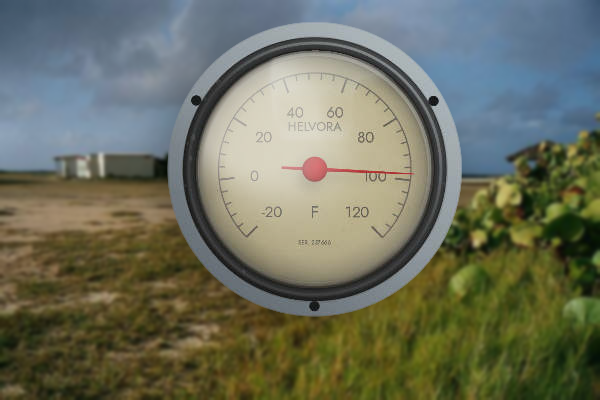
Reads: 98,°F
